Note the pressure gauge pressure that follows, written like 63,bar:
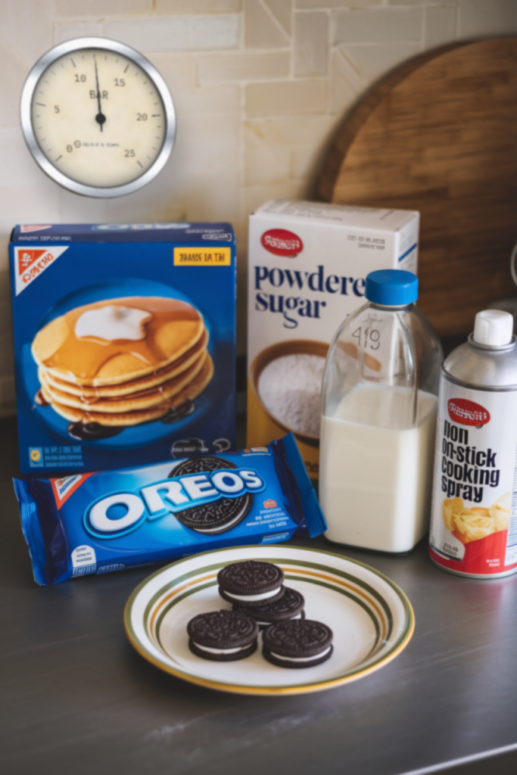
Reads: 12,bar
